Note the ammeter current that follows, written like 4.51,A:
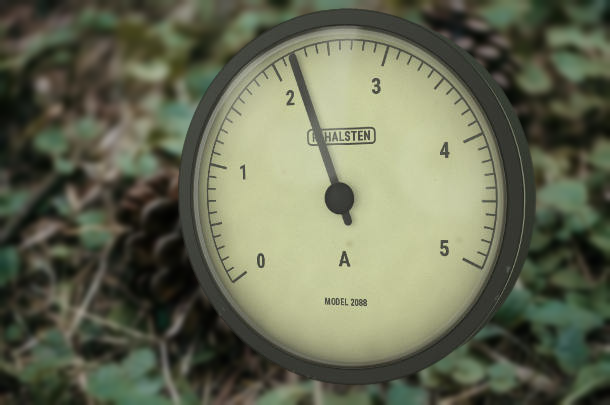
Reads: 2.2,A
